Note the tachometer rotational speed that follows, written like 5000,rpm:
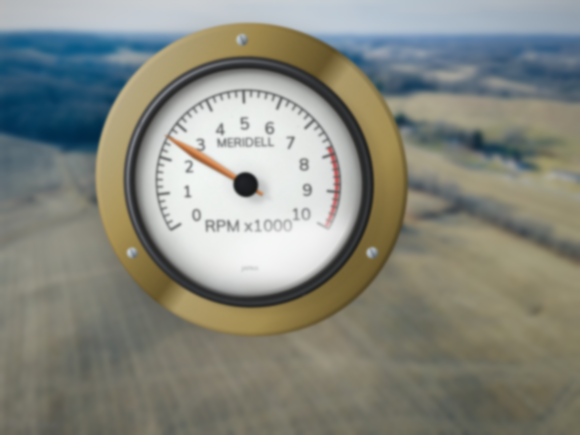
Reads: 2600,rpm
